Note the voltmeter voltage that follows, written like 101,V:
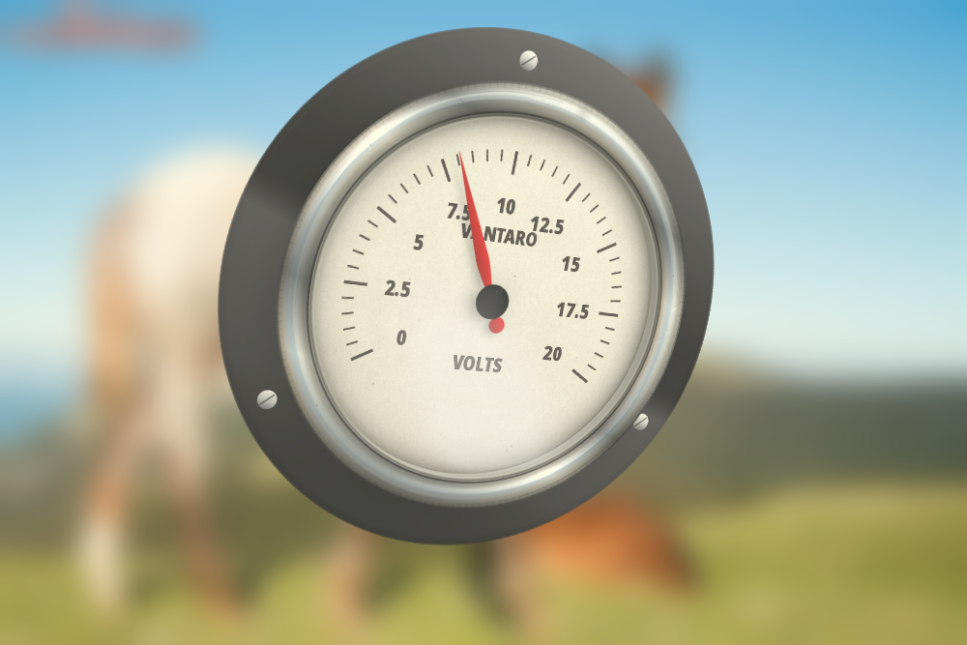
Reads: 8,V
